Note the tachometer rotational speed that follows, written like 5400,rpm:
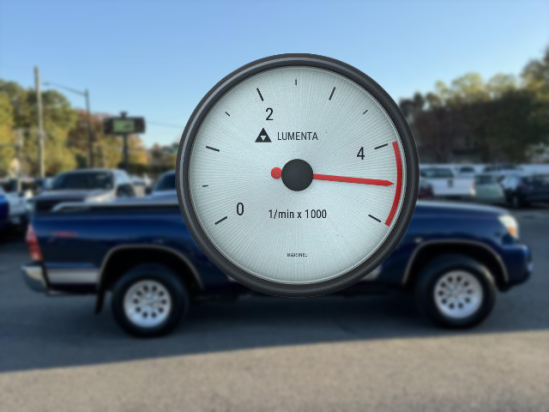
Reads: 4500,rpm
